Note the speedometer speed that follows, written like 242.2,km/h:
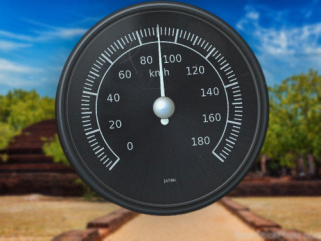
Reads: 90,km/h
